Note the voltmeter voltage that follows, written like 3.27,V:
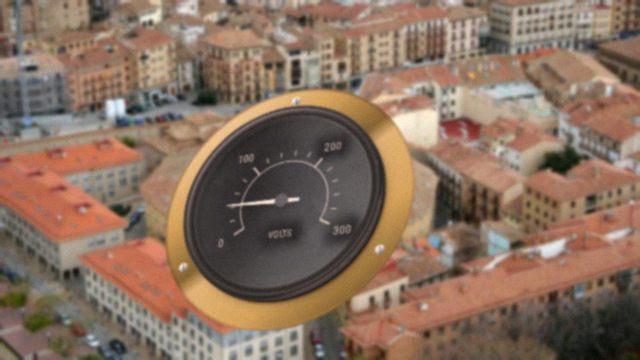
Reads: 40,V
